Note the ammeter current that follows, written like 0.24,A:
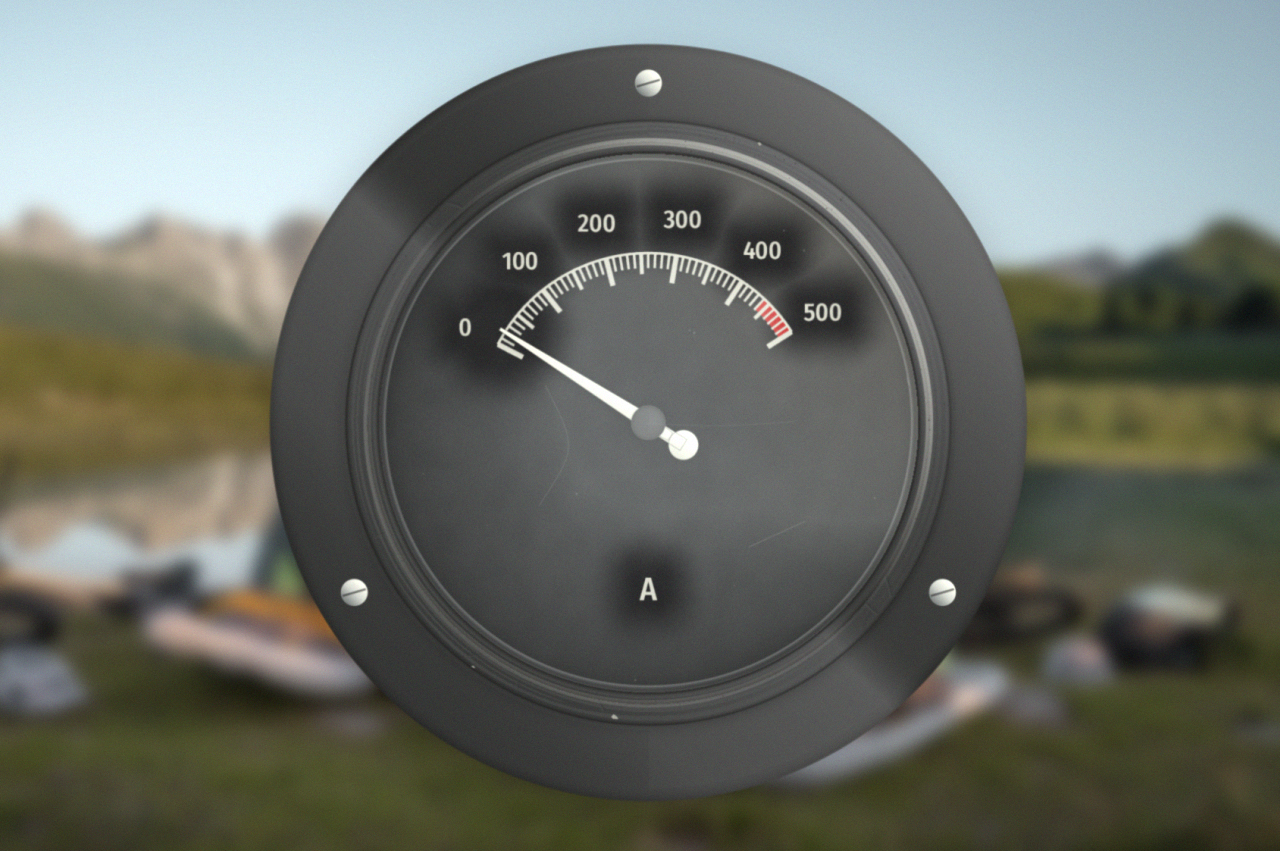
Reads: 20,A
